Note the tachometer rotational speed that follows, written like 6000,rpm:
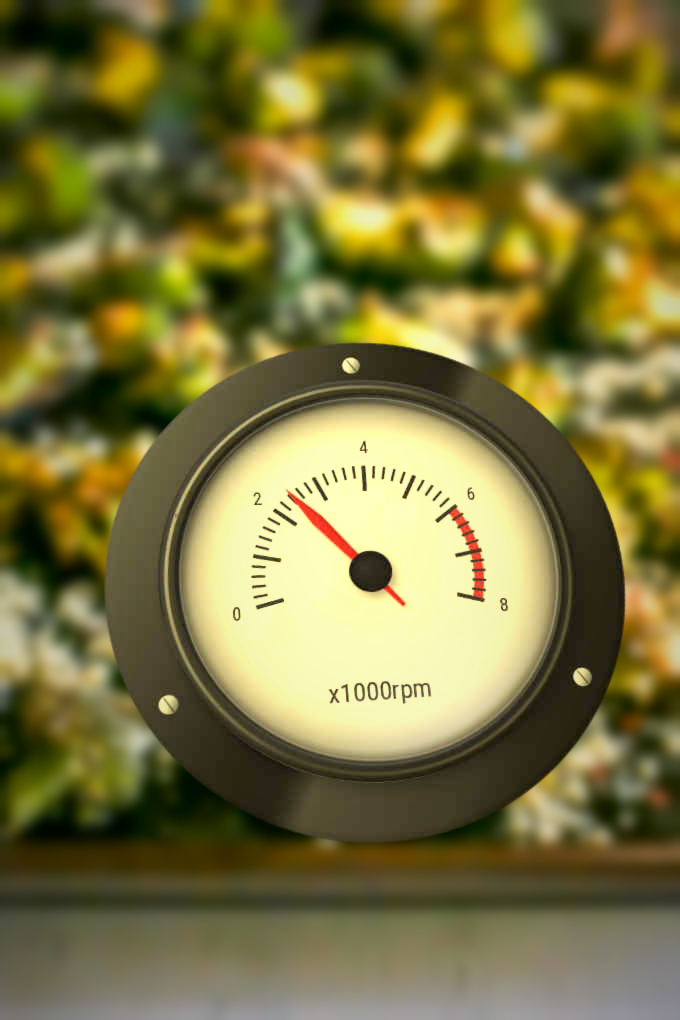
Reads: 2400,rpm
